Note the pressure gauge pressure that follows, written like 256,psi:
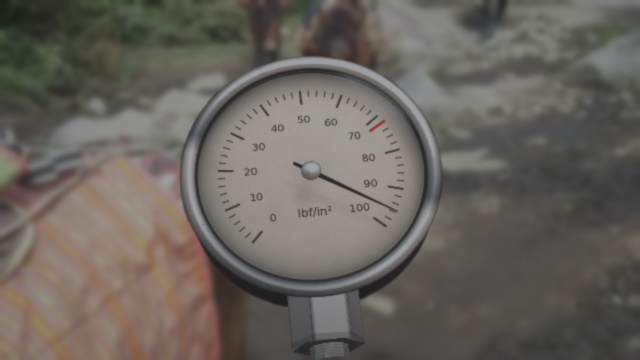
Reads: 96,psi
